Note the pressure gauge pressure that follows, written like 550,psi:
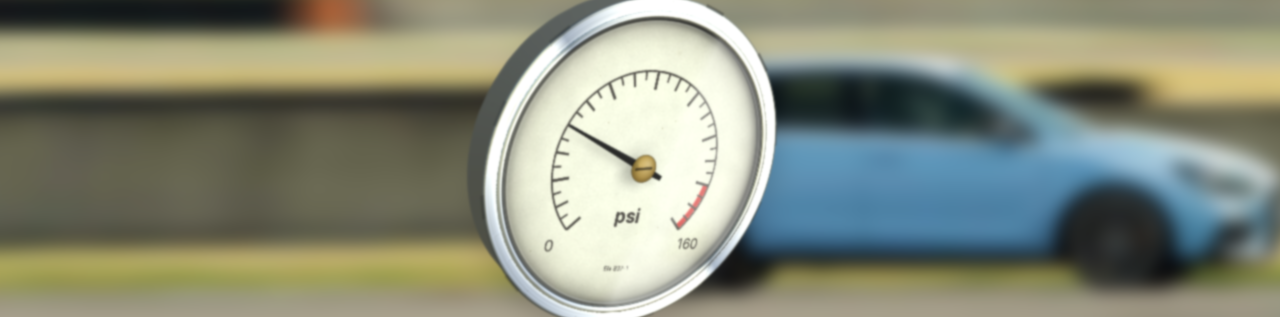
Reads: 40,psi
